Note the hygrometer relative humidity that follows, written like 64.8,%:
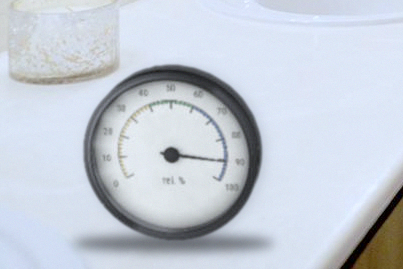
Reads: 90,%
